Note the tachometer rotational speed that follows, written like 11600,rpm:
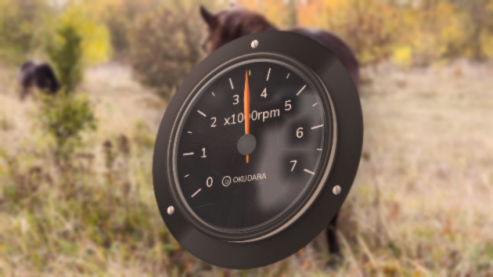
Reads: 3500,rpm
